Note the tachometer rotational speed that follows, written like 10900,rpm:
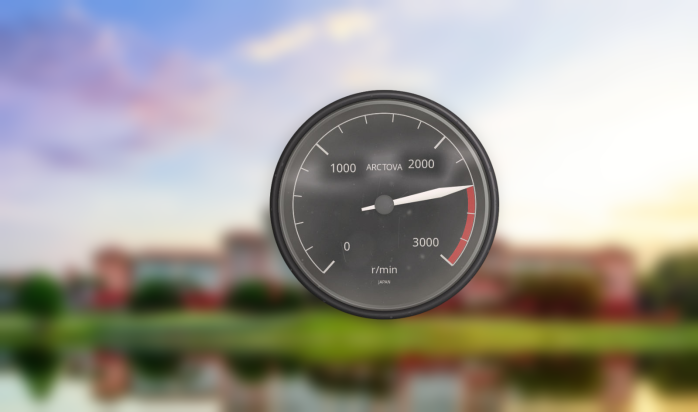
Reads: 2400,rpm
